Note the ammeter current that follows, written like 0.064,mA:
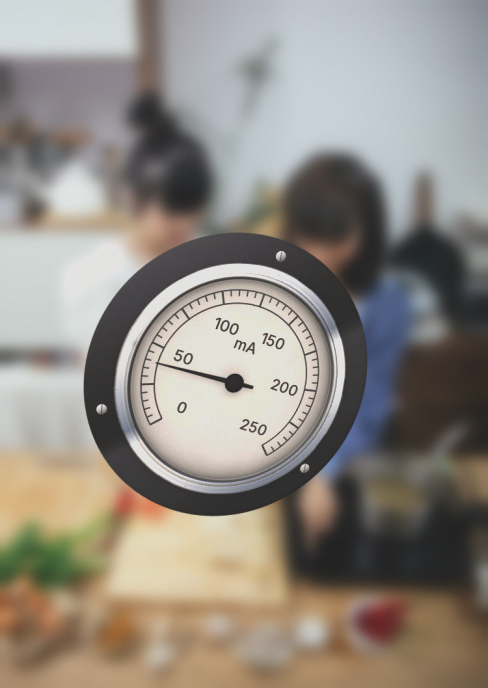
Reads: 40,mA
